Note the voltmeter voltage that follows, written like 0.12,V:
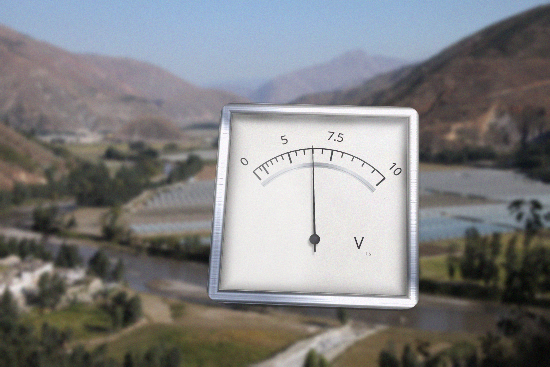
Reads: 6.5,V
